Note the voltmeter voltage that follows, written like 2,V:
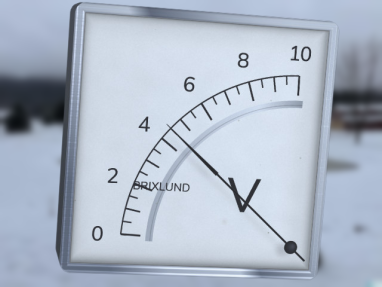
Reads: 4.5,V
